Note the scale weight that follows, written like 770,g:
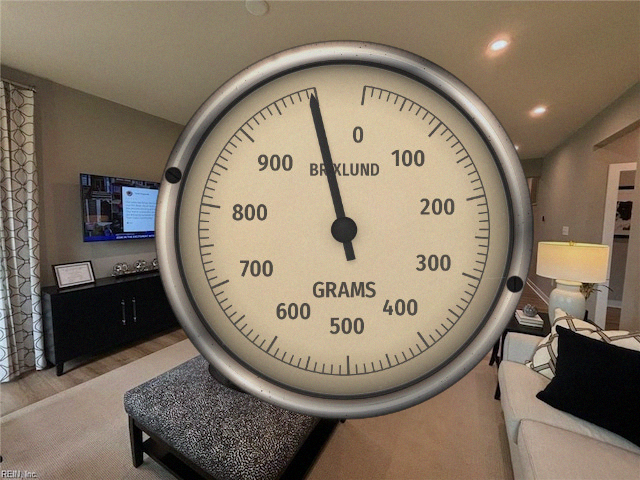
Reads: 995,g
